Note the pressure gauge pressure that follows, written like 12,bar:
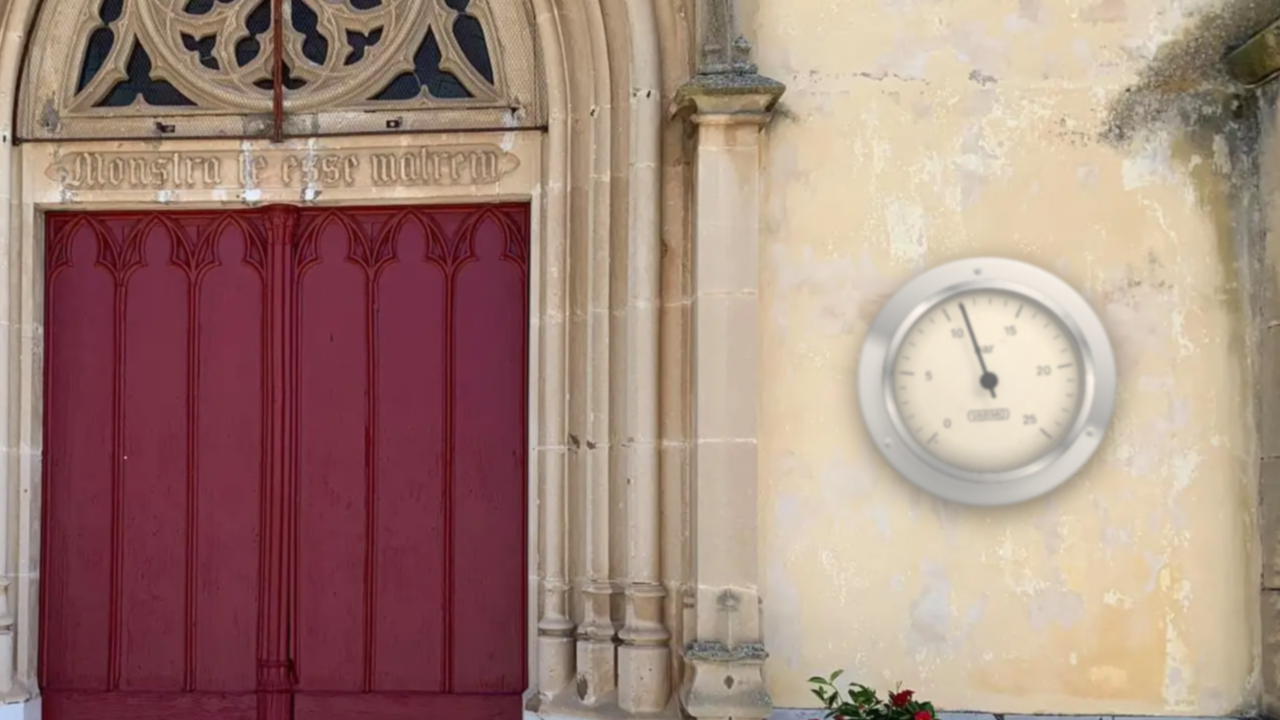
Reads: 11,bar
